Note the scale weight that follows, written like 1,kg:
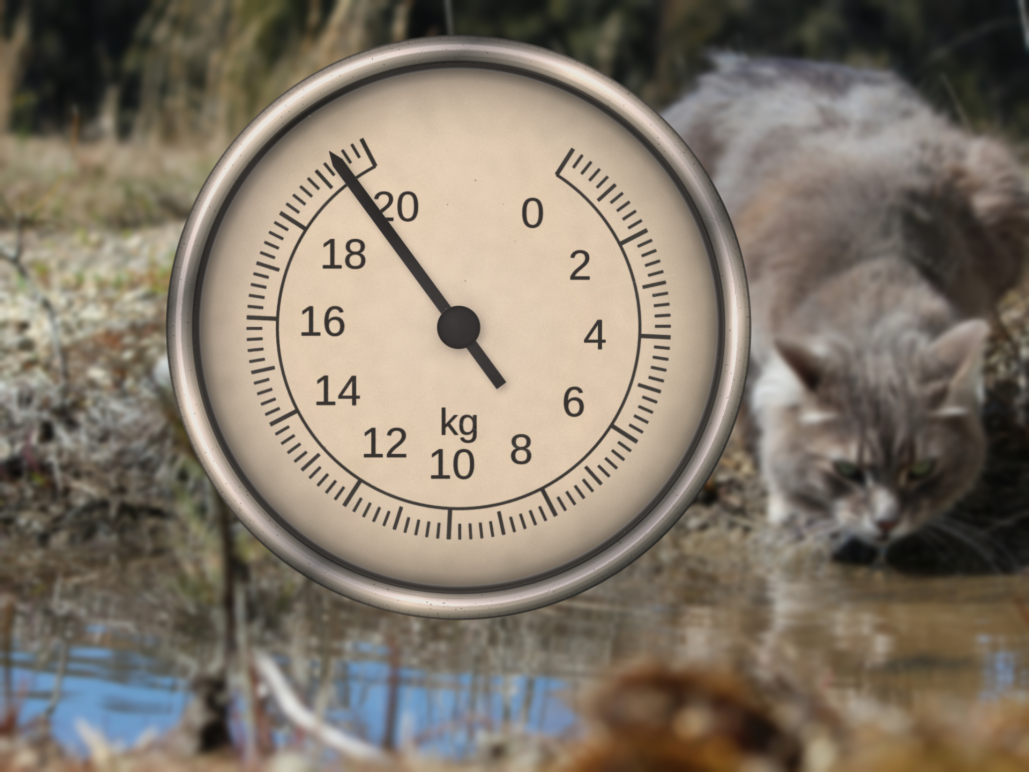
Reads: 19.4,kg
